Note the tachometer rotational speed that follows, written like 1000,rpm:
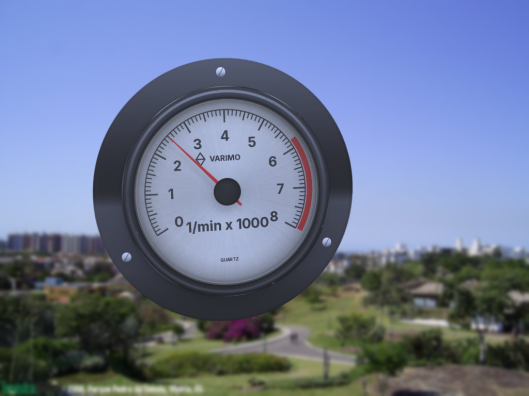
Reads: 2500,rpm
